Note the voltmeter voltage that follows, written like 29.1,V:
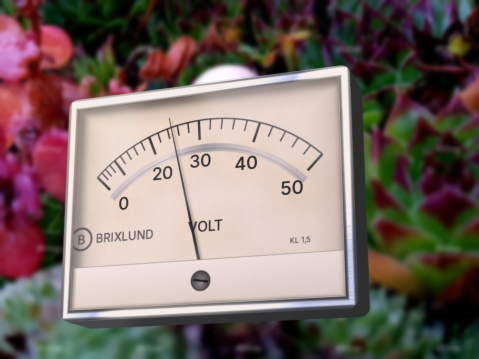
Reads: 25,V
